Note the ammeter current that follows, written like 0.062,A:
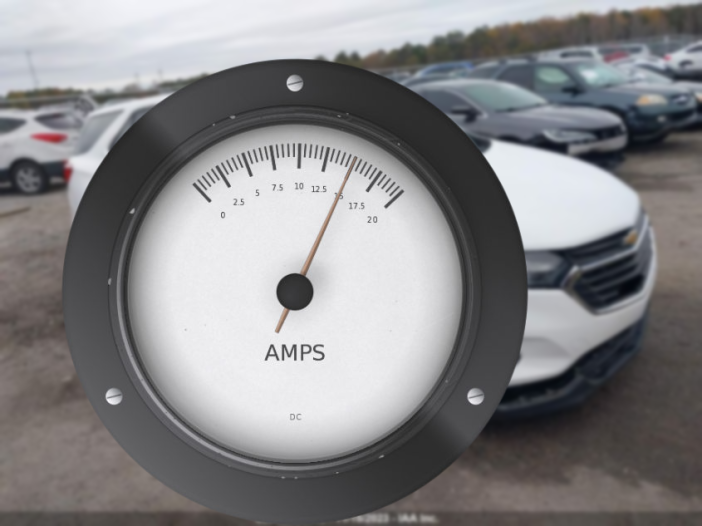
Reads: 15,A
